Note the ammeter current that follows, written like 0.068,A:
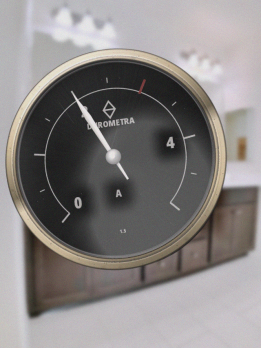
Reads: 2,A
